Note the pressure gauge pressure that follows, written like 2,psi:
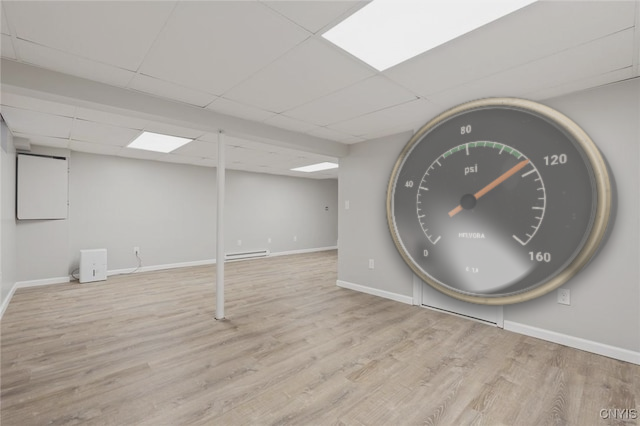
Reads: 115,psi
